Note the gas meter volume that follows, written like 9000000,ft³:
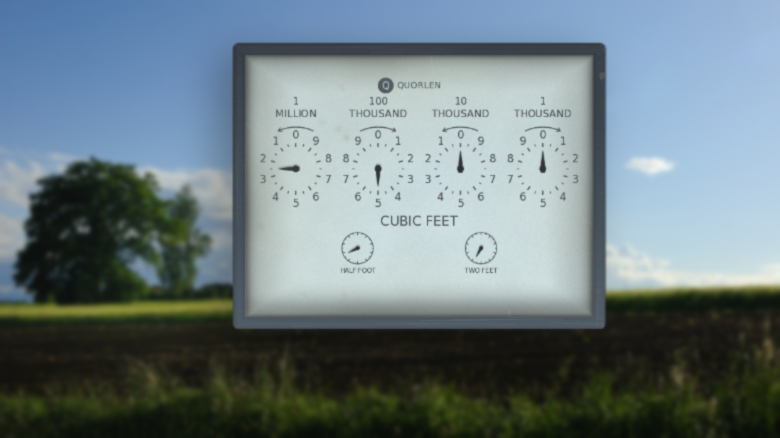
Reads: 250000,ft³
